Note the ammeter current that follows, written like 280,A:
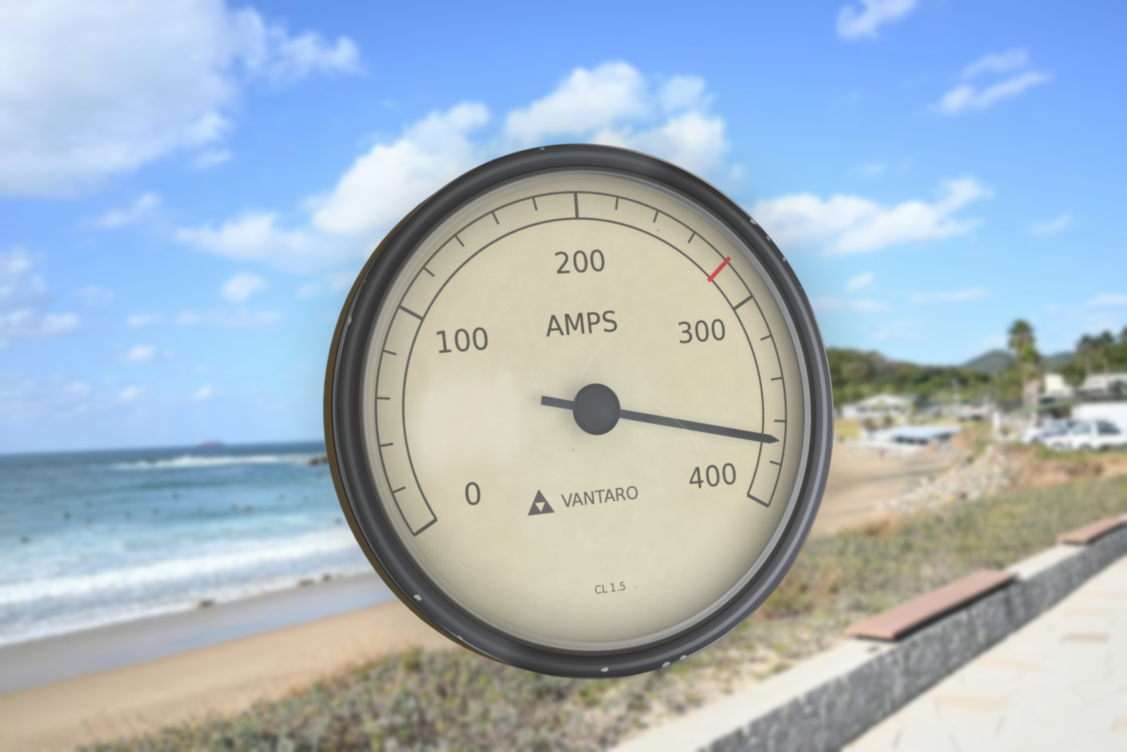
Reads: 370,A
